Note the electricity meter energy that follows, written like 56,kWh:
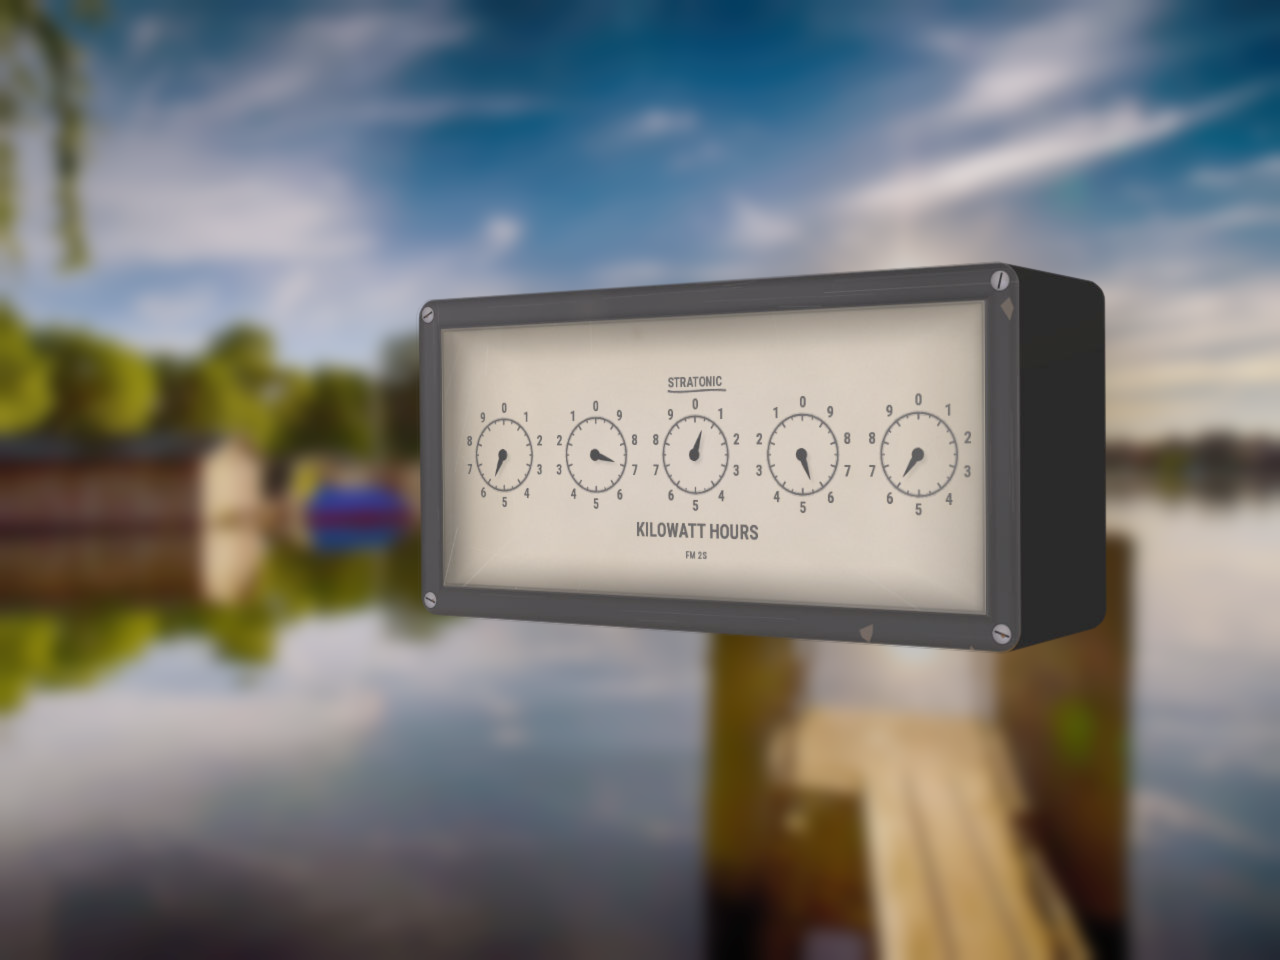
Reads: 57056,kWh
